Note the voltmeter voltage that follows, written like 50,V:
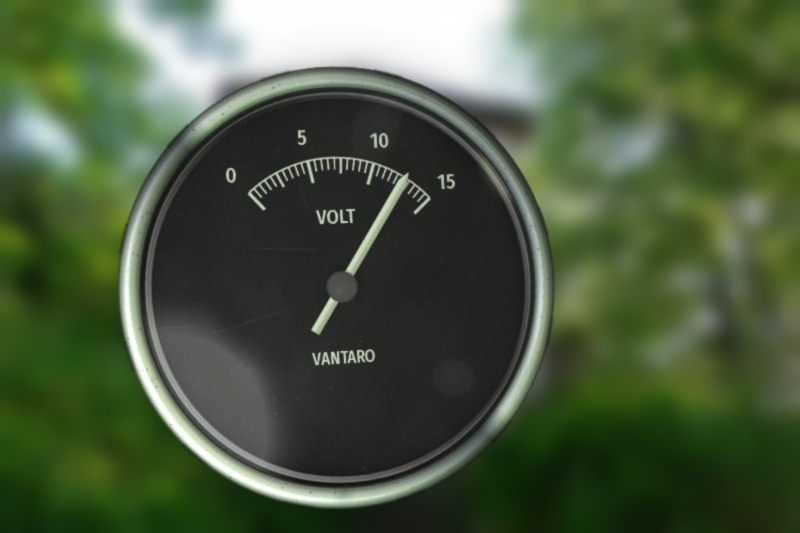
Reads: 12.5,V
